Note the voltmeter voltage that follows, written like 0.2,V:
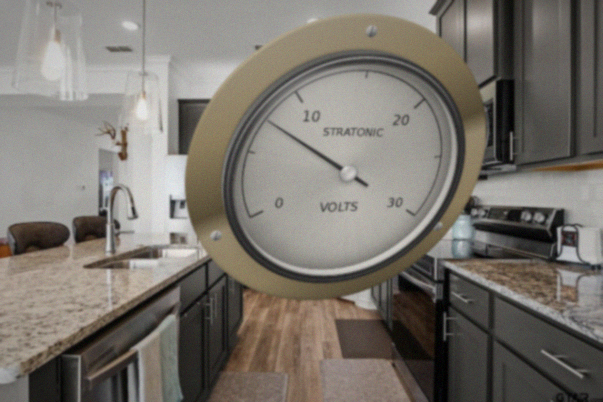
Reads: 7.5,V
